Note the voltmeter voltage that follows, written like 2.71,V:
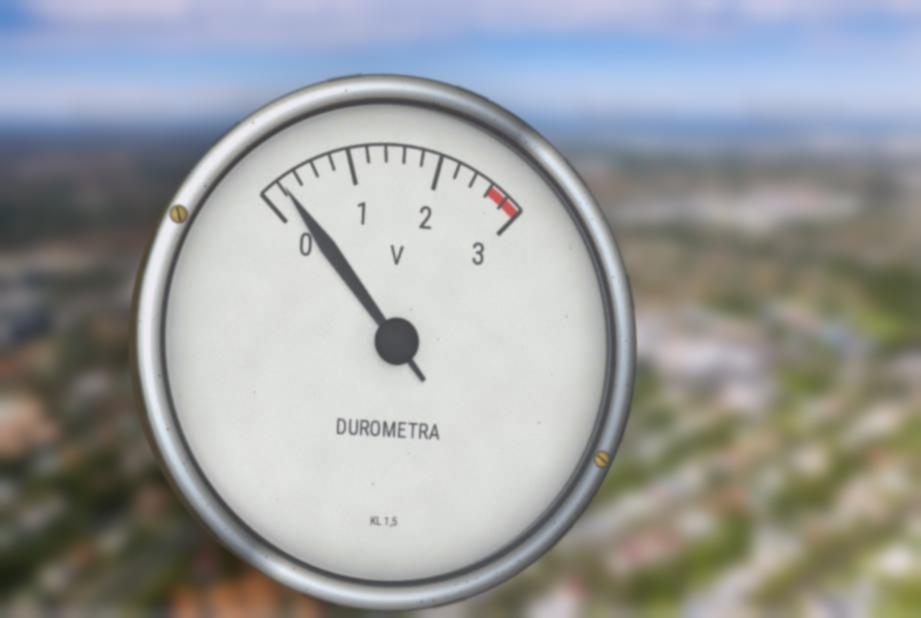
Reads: 0.2,V
